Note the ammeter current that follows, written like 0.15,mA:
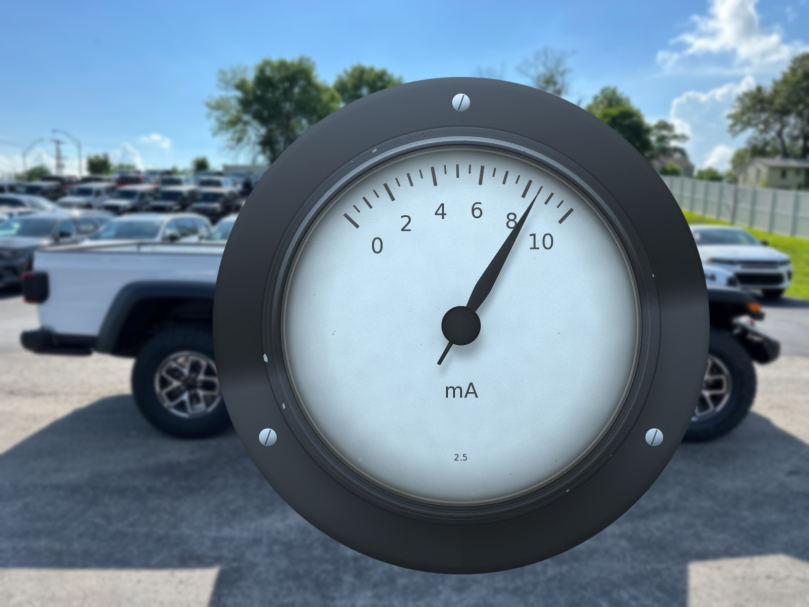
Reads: 8.5,mA
